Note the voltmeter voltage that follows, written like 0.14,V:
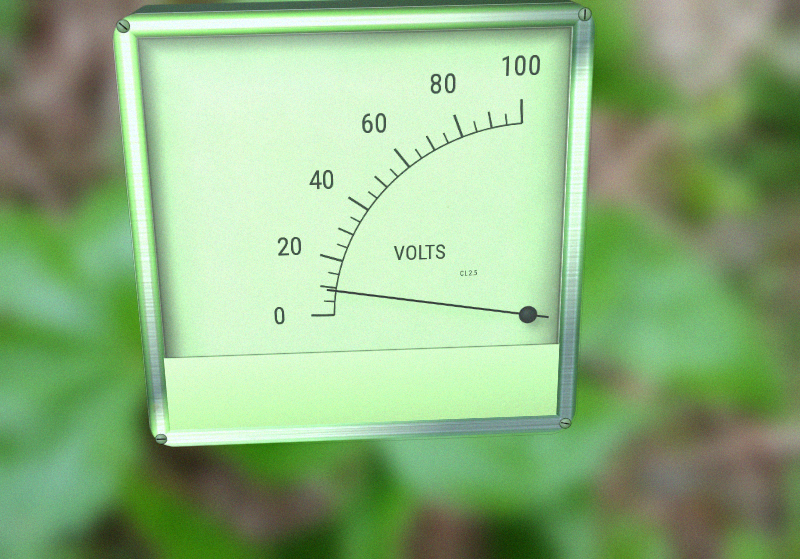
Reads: 10,V
